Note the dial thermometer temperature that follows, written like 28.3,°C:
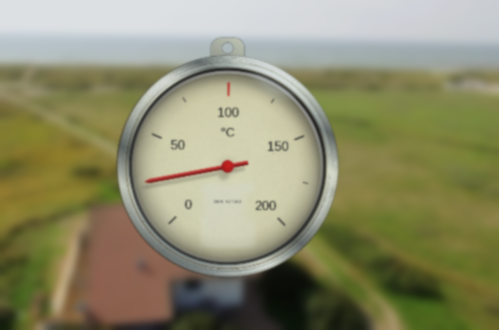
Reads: 25,°C
